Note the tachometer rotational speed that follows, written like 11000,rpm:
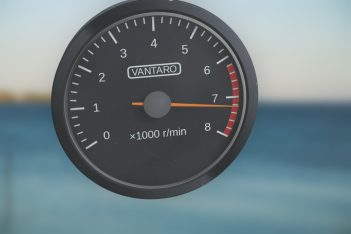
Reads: 7200,rpm
